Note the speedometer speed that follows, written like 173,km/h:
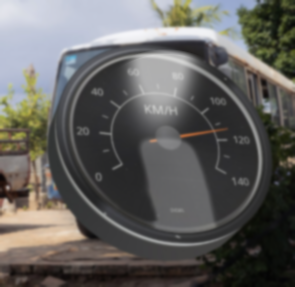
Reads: 115,km/h
